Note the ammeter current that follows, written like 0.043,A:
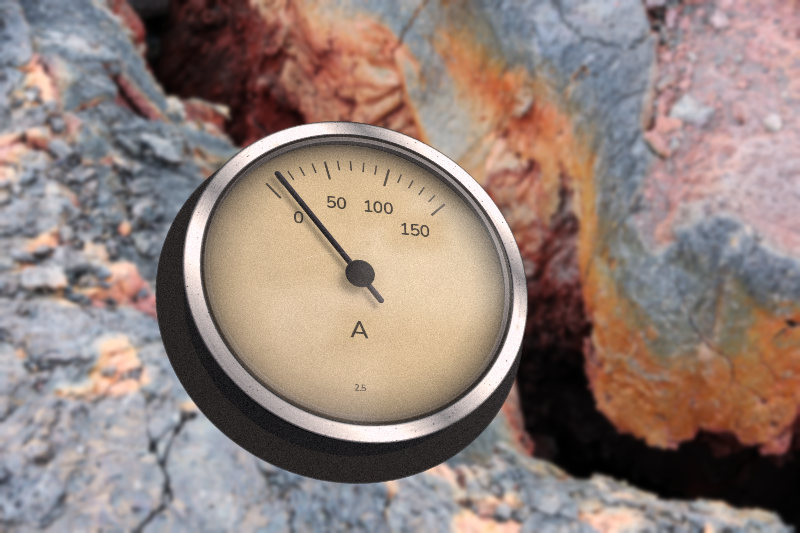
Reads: 10,A
